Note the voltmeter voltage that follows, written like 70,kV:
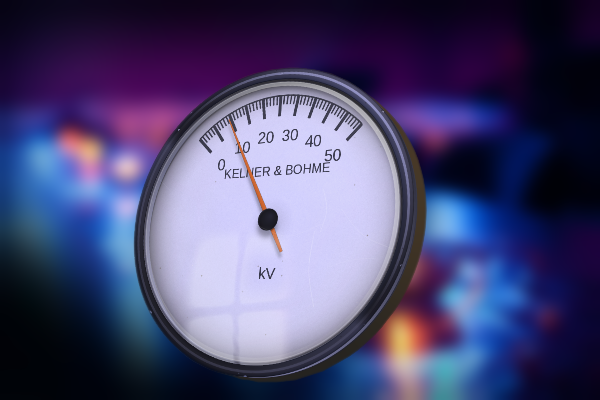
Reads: 10,kV
